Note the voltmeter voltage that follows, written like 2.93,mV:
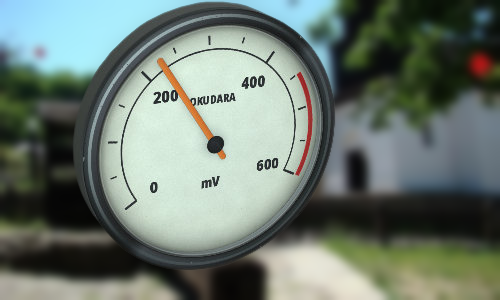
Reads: 225,mV
